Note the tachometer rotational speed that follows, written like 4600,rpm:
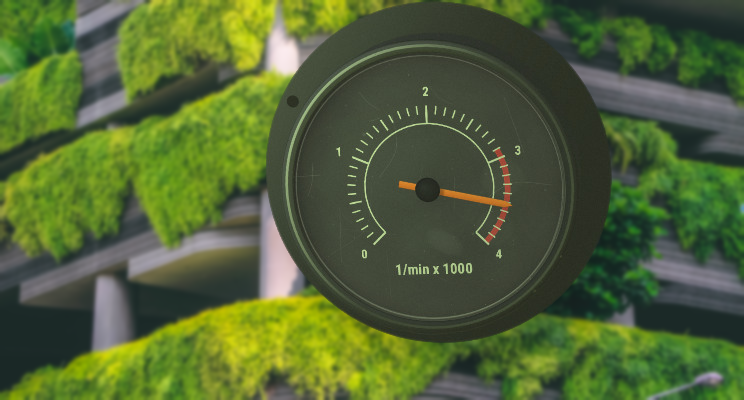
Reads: 3500,rpm
